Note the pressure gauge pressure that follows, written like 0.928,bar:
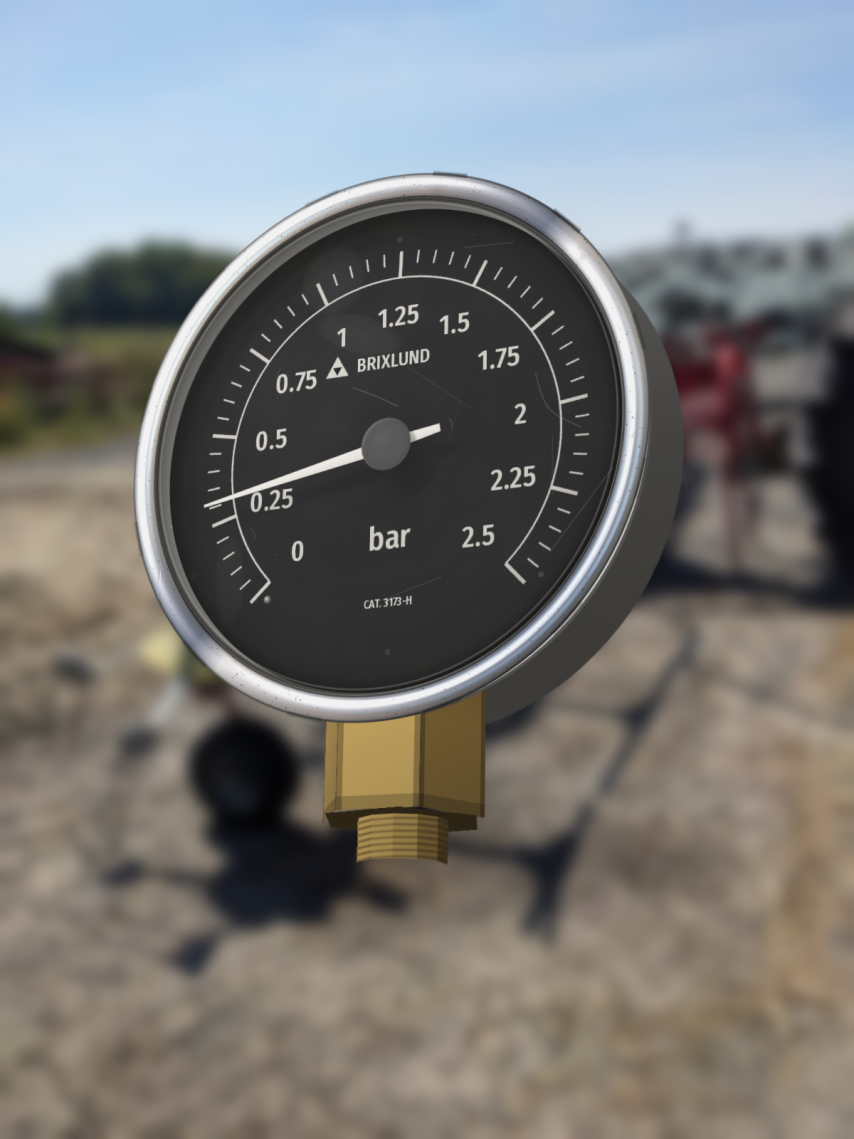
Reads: 0.3,bar
